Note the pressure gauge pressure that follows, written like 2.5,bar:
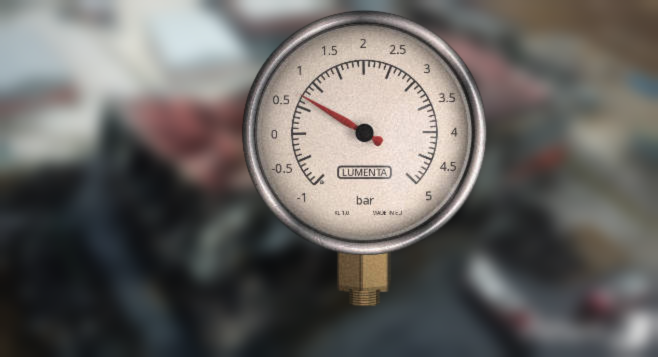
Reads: 0.7,bar
